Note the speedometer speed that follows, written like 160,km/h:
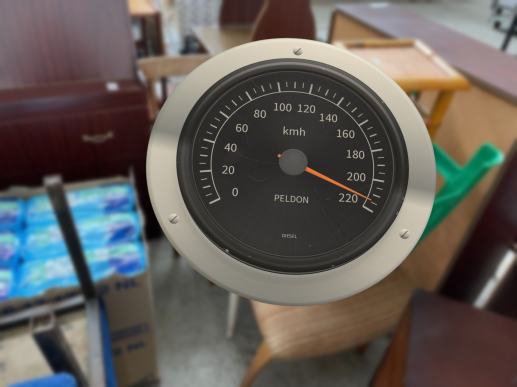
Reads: 215,km/h
